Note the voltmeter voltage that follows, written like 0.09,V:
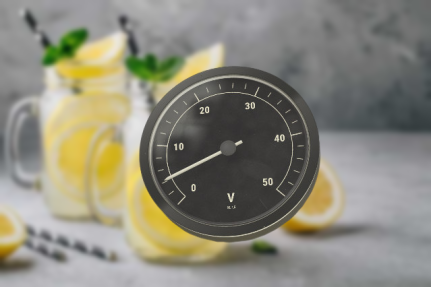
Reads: 4,V
